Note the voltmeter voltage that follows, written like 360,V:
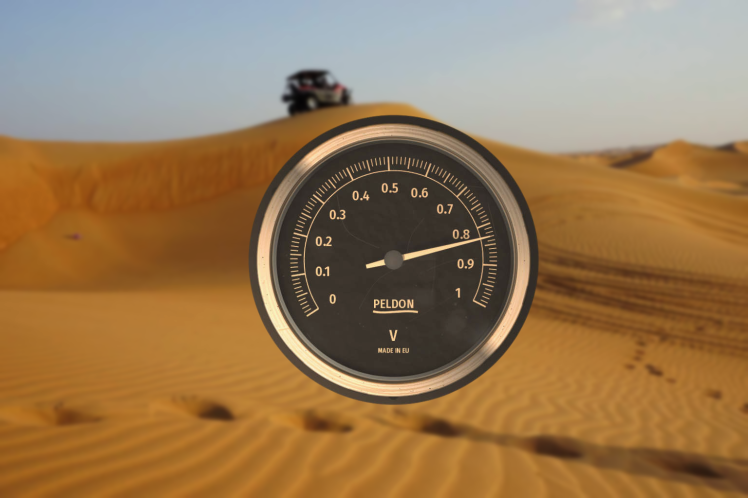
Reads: 0.83,V
